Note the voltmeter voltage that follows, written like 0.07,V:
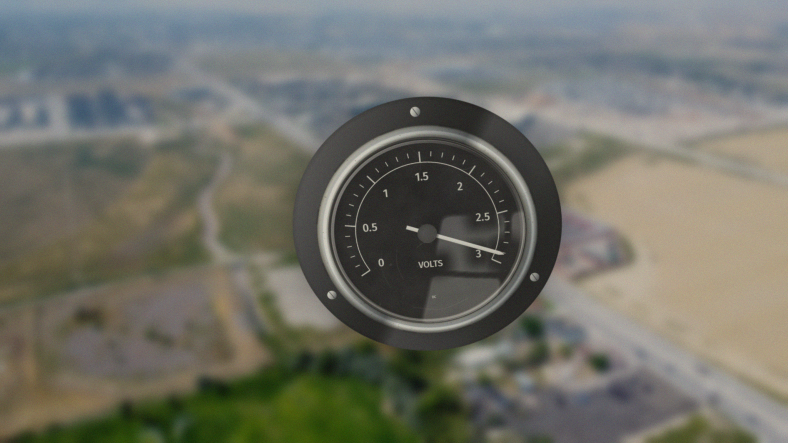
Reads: 2.9,V
